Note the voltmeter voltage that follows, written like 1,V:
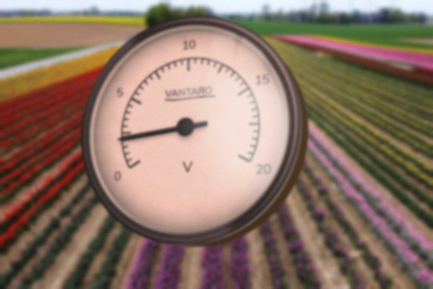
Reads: 2,V
